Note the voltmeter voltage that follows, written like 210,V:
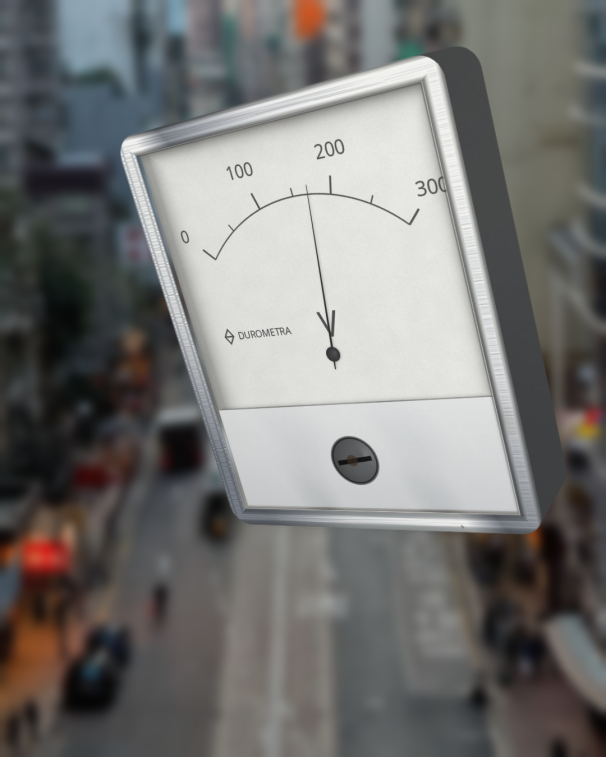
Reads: 175,V
